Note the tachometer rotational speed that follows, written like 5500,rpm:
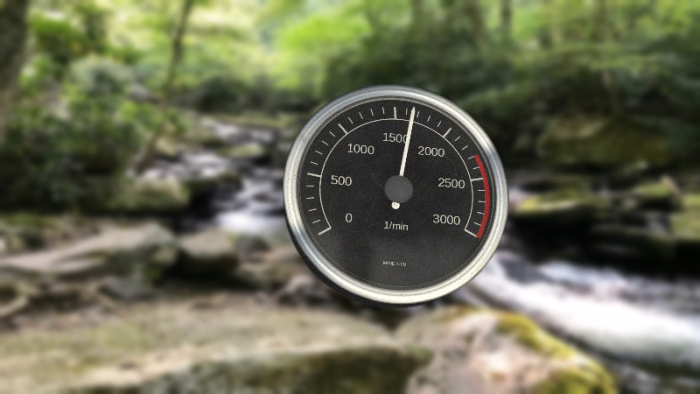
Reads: 1650,rpm
